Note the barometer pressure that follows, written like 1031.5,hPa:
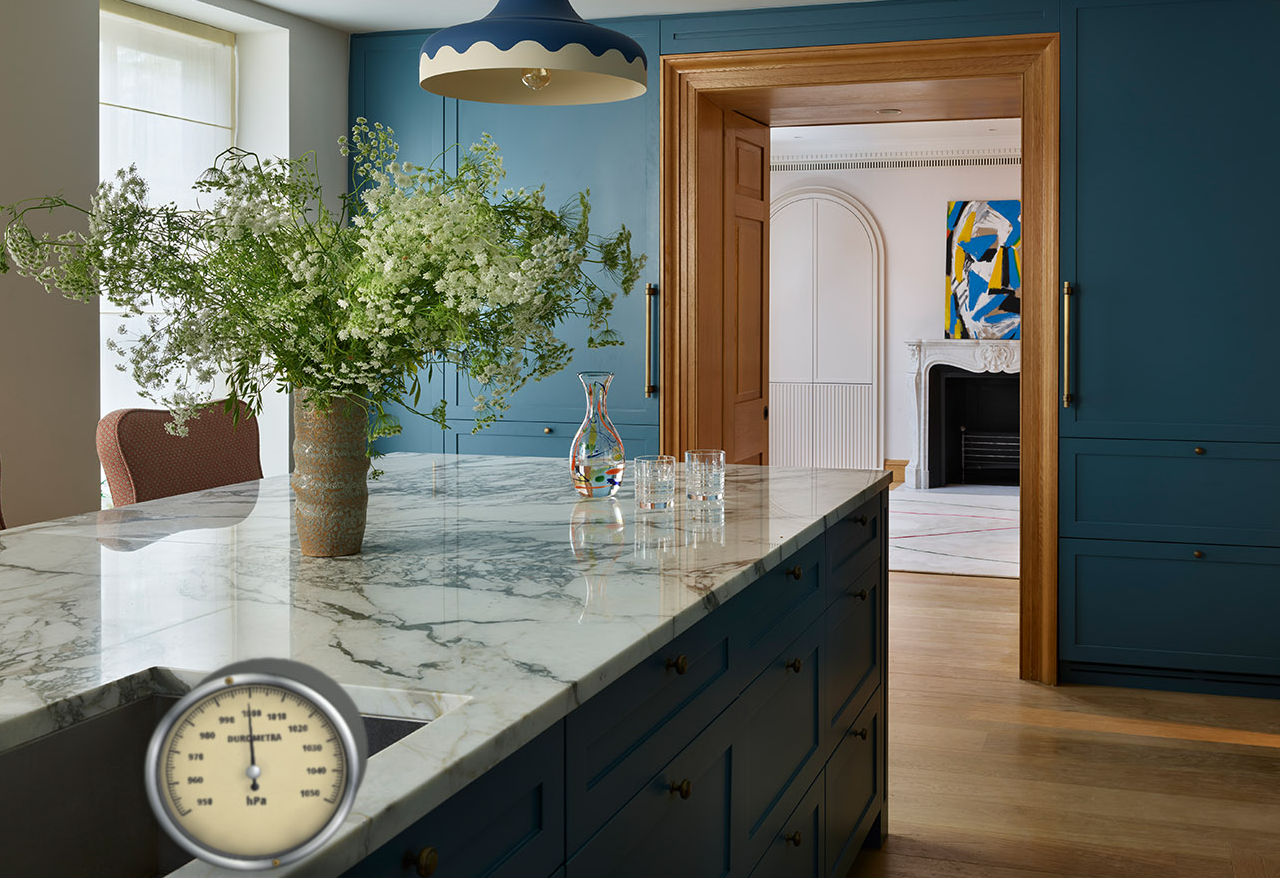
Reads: 1000,hPa
